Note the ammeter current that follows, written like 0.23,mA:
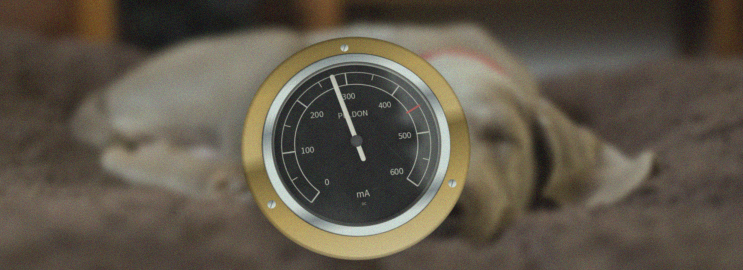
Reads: 275,mA
